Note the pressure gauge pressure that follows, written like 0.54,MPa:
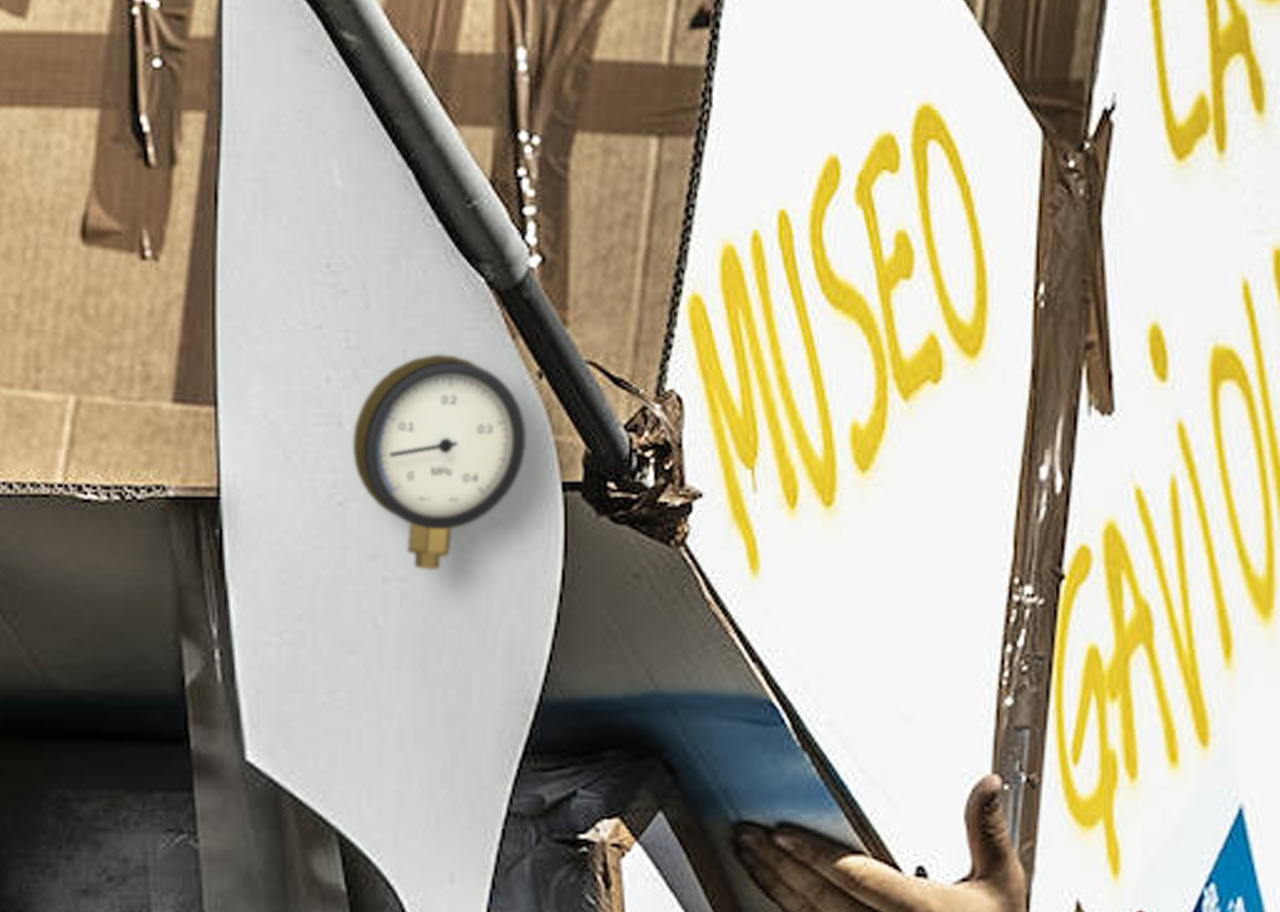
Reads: 0.05,MPa
